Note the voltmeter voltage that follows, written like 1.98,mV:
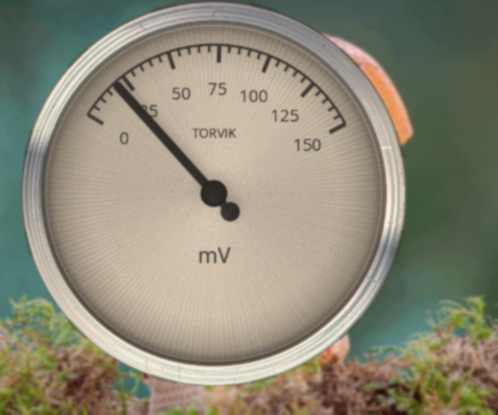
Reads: 20,mV
